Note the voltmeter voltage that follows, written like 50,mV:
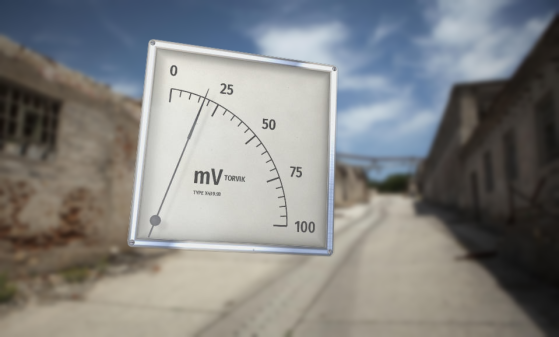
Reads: 17.5,mV
